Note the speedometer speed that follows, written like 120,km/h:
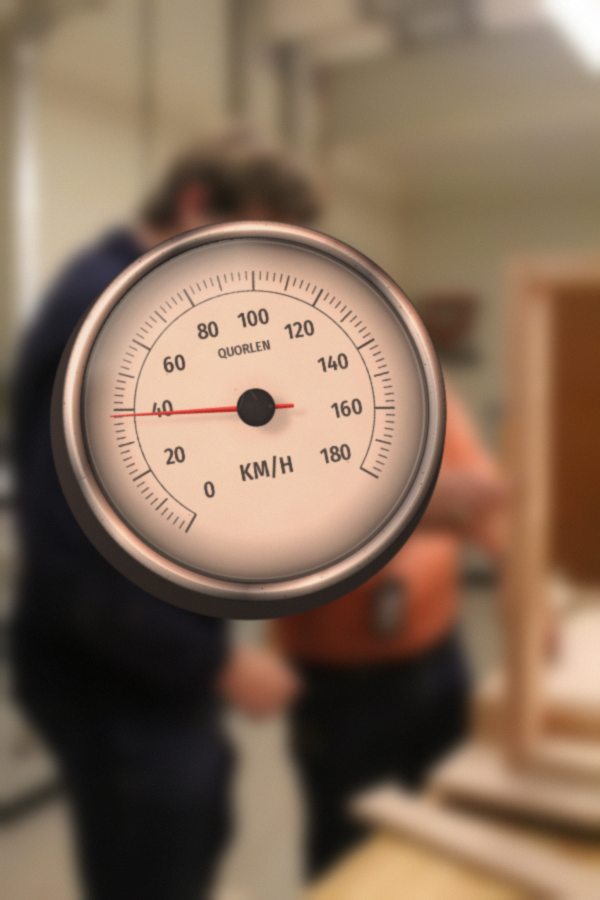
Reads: 38,km/h
